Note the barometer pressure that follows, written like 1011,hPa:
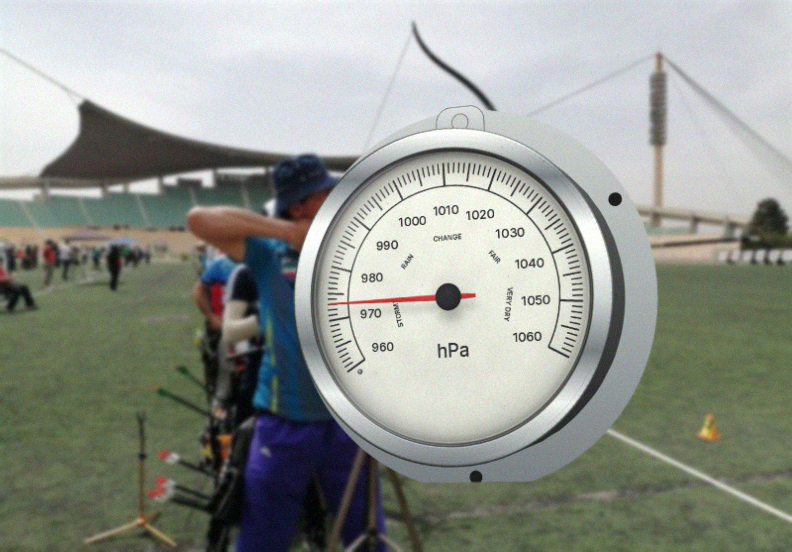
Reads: 973,hPa
